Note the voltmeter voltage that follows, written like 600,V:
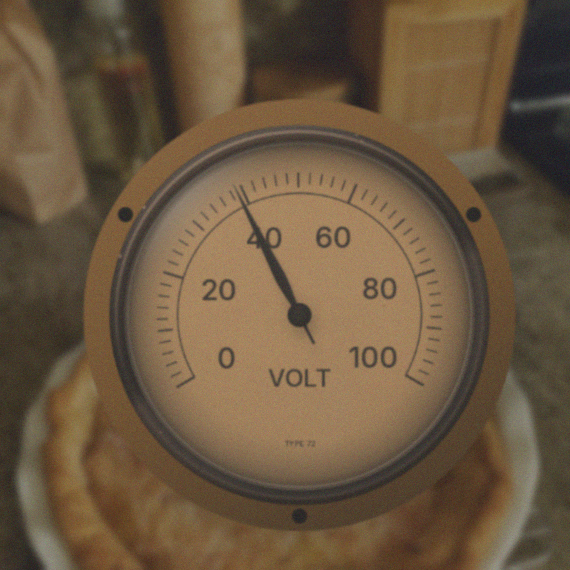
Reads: 39,V
